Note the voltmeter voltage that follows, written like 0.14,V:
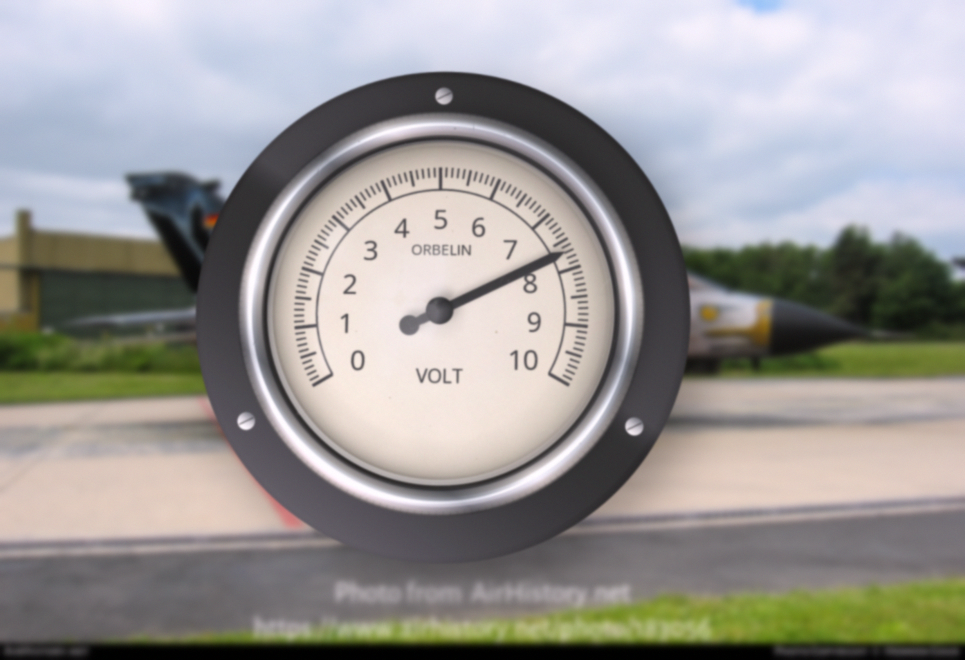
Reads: 7.7,V
